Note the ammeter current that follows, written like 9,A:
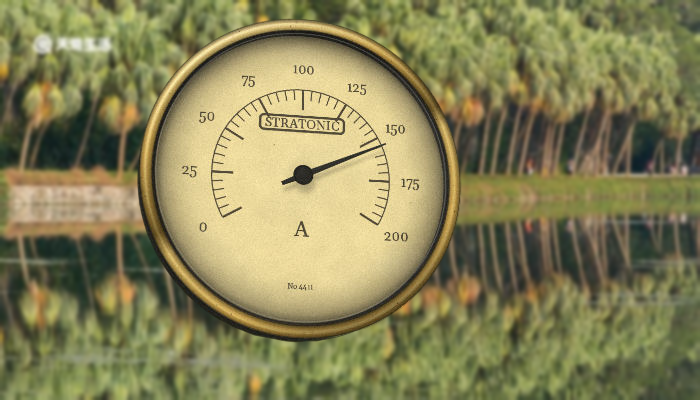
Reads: 155,A
